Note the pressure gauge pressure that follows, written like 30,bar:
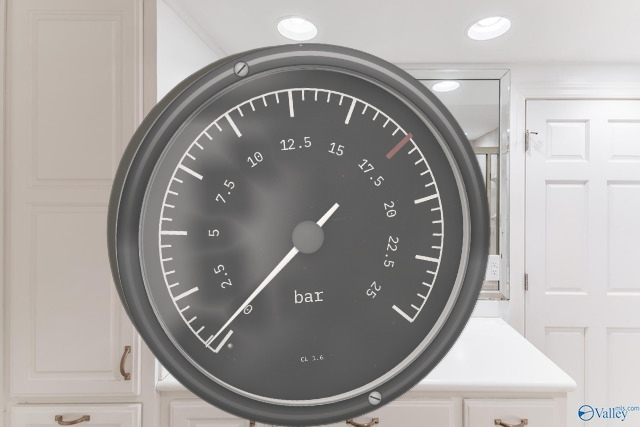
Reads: 0.5,bar
